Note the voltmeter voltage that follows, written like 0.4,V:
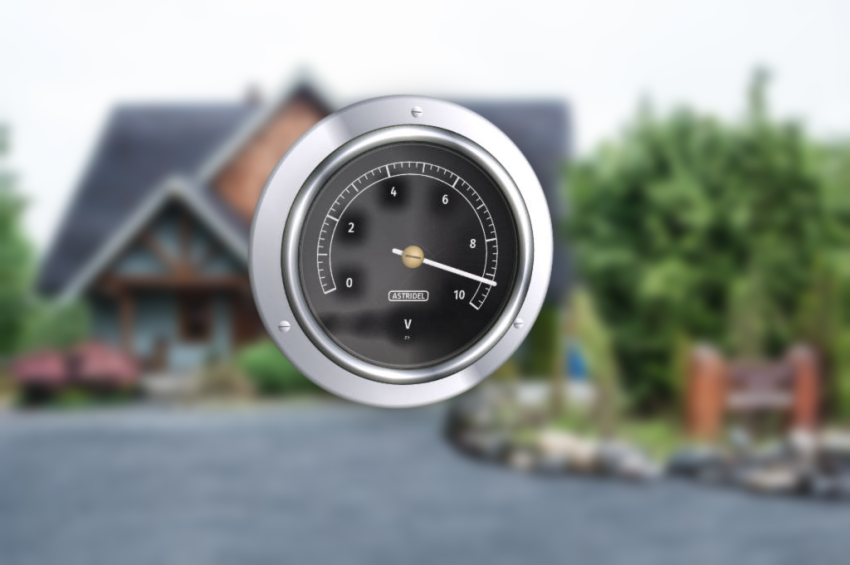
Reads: 9.2,V
